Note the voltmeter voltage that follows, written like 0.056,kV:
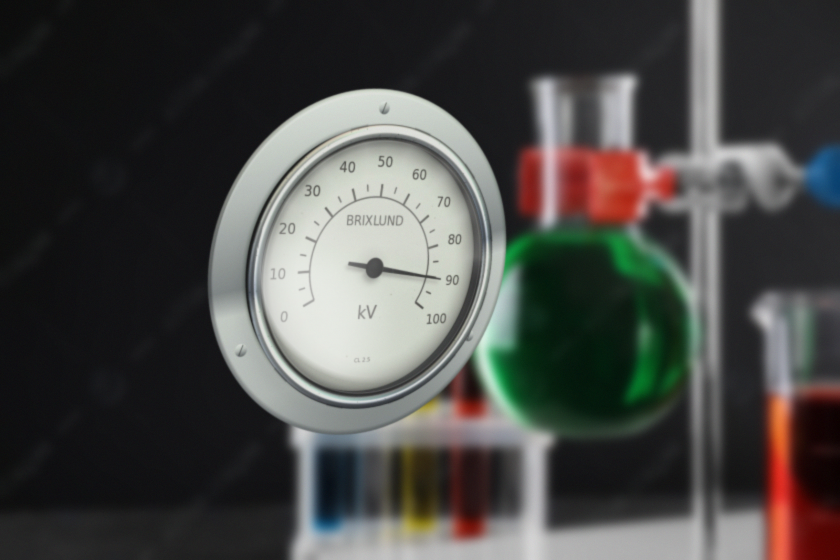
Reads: 90,kV
